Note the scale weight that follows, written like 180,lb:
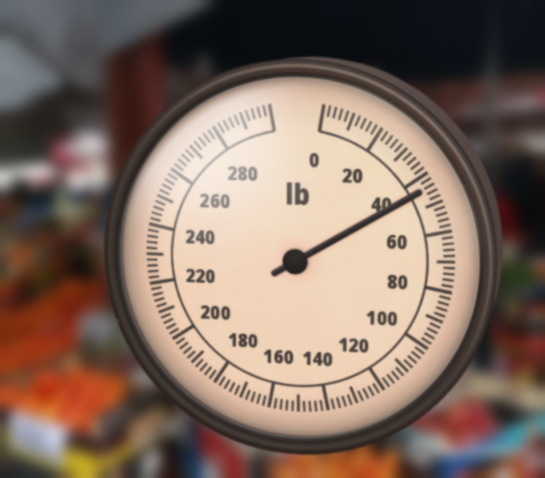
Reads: 44,lb
